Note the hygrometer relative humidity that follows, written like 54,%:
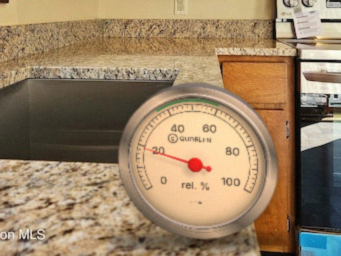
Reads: 20,%
